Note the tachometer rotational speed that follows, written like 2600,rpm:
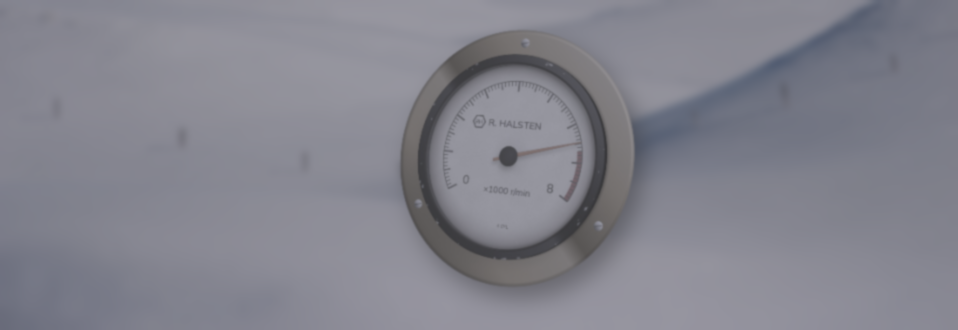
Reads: 6500,rpm
